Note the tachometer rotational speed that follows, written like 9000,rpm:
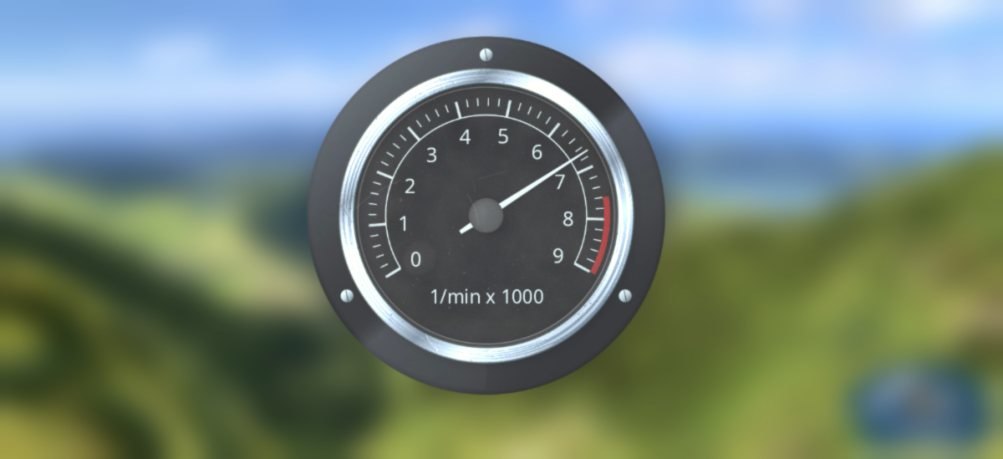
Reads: 6700,rpm
